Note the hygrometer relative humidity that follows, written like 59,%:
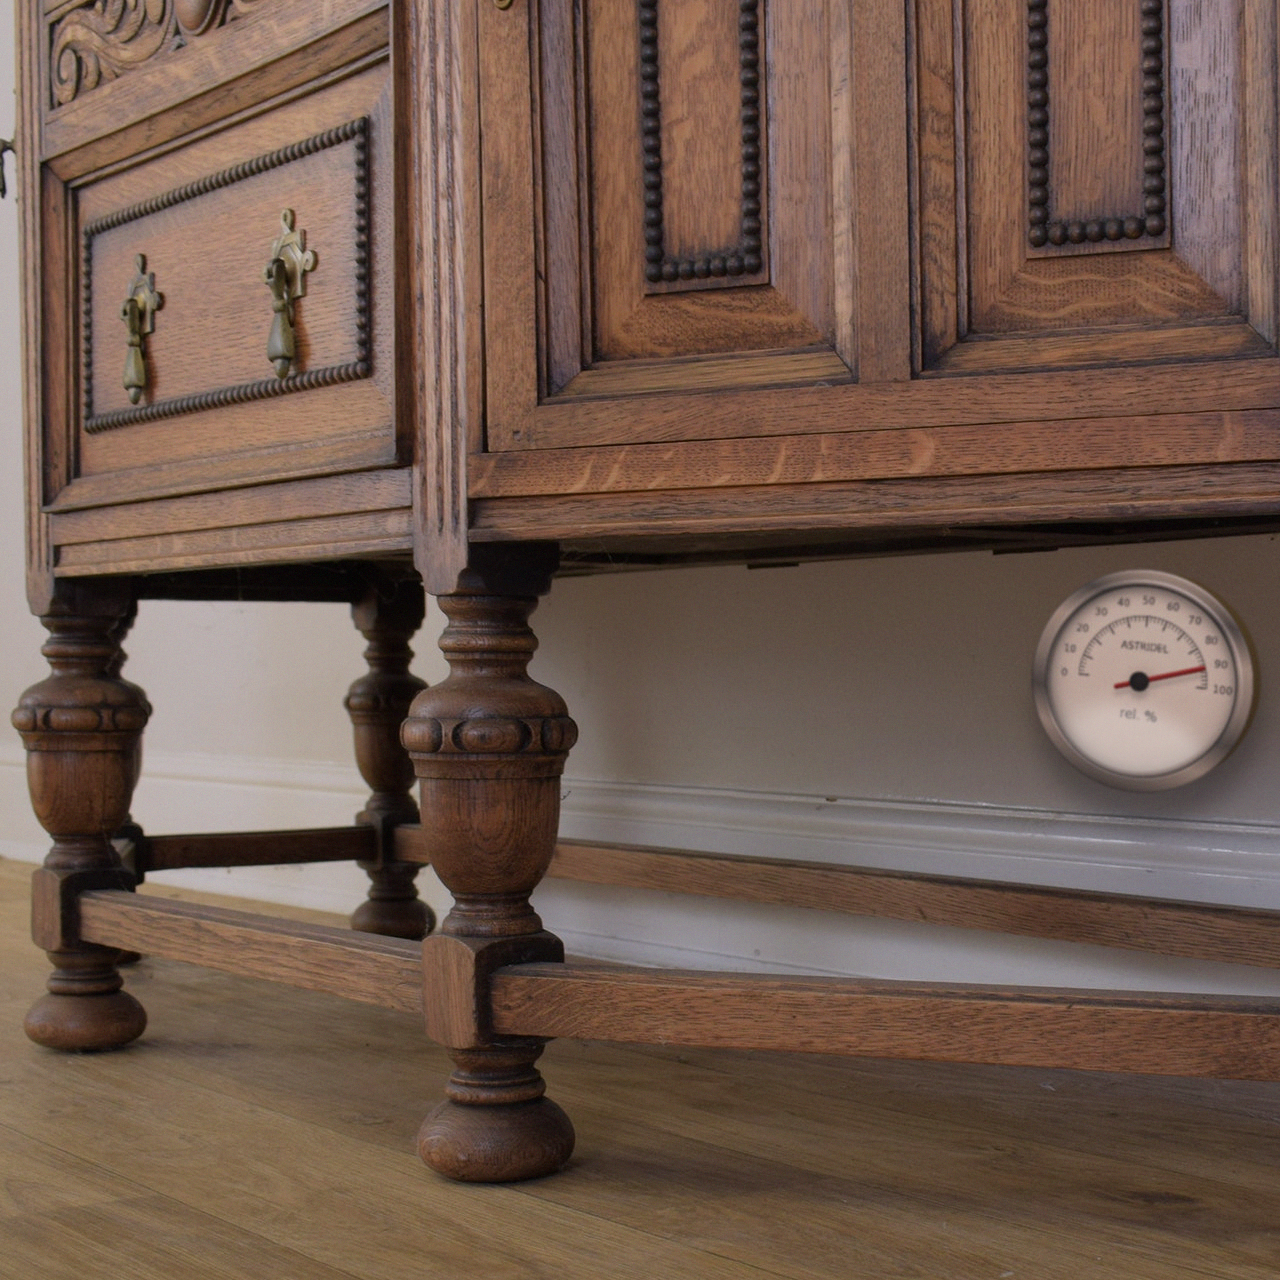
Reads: 90,%
